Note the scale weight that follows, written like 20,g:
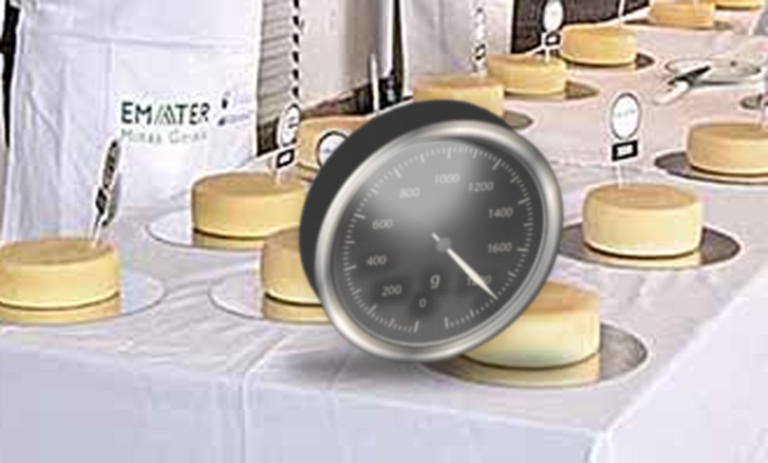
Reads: 1800,g
